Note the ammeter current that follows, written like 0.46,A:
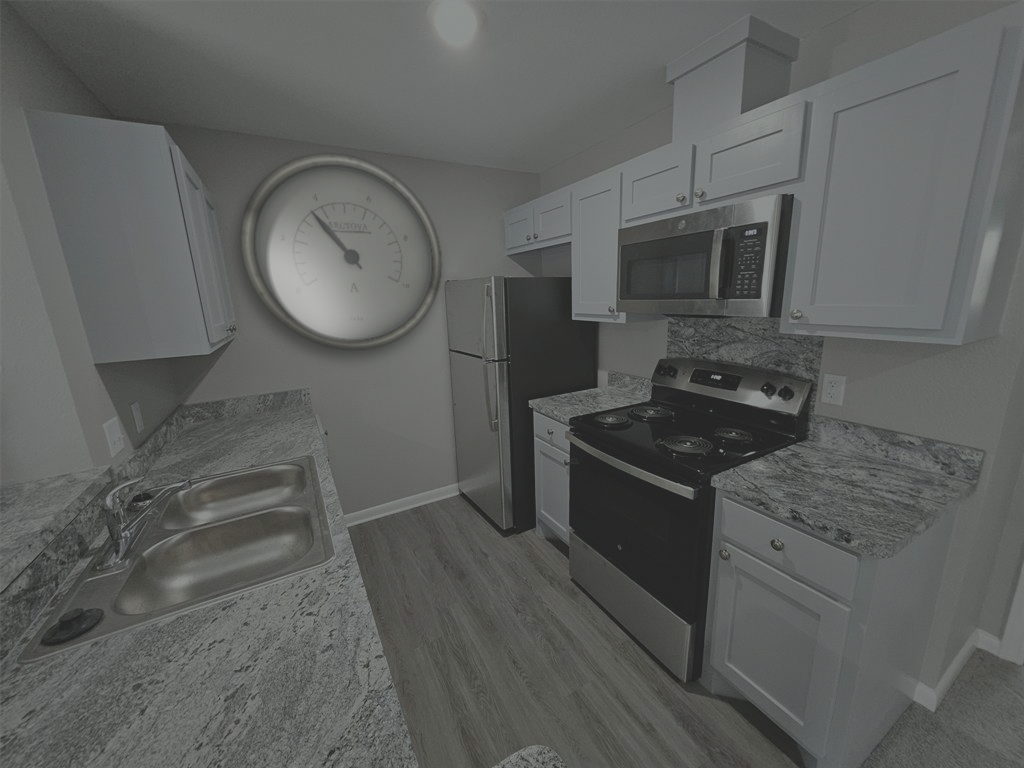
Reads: 3.5,A
